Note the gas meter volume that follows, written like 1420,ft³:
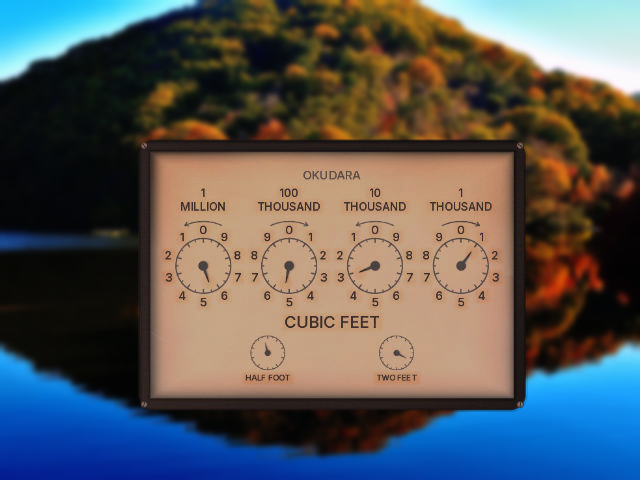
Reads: 553100,ft³
